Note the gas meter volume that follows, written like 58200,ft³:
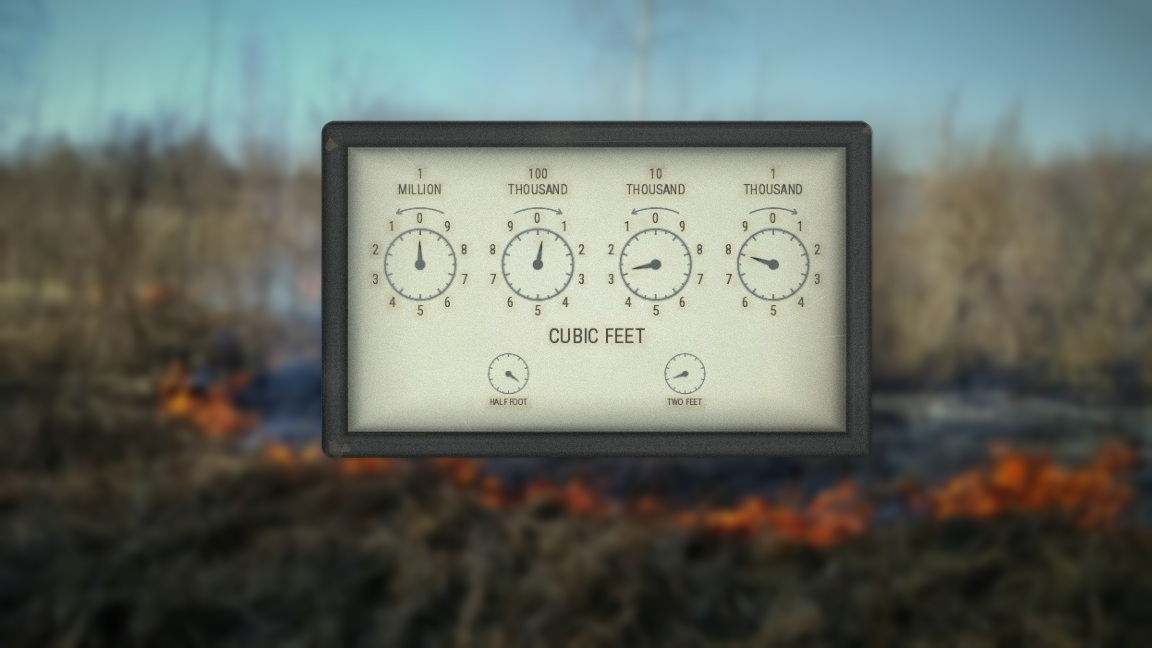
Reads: 2800,ft³
